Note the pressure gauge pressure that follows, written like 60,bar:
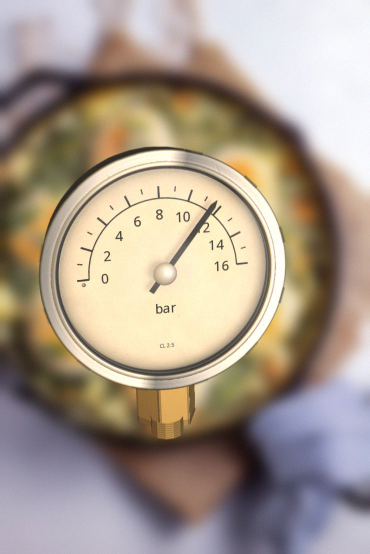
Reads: 11.5,bar
